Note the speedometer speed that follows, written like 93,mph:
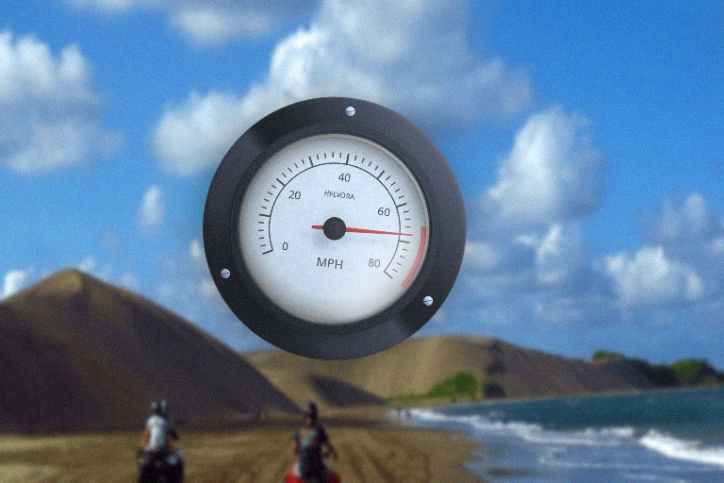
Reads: 68,mph
